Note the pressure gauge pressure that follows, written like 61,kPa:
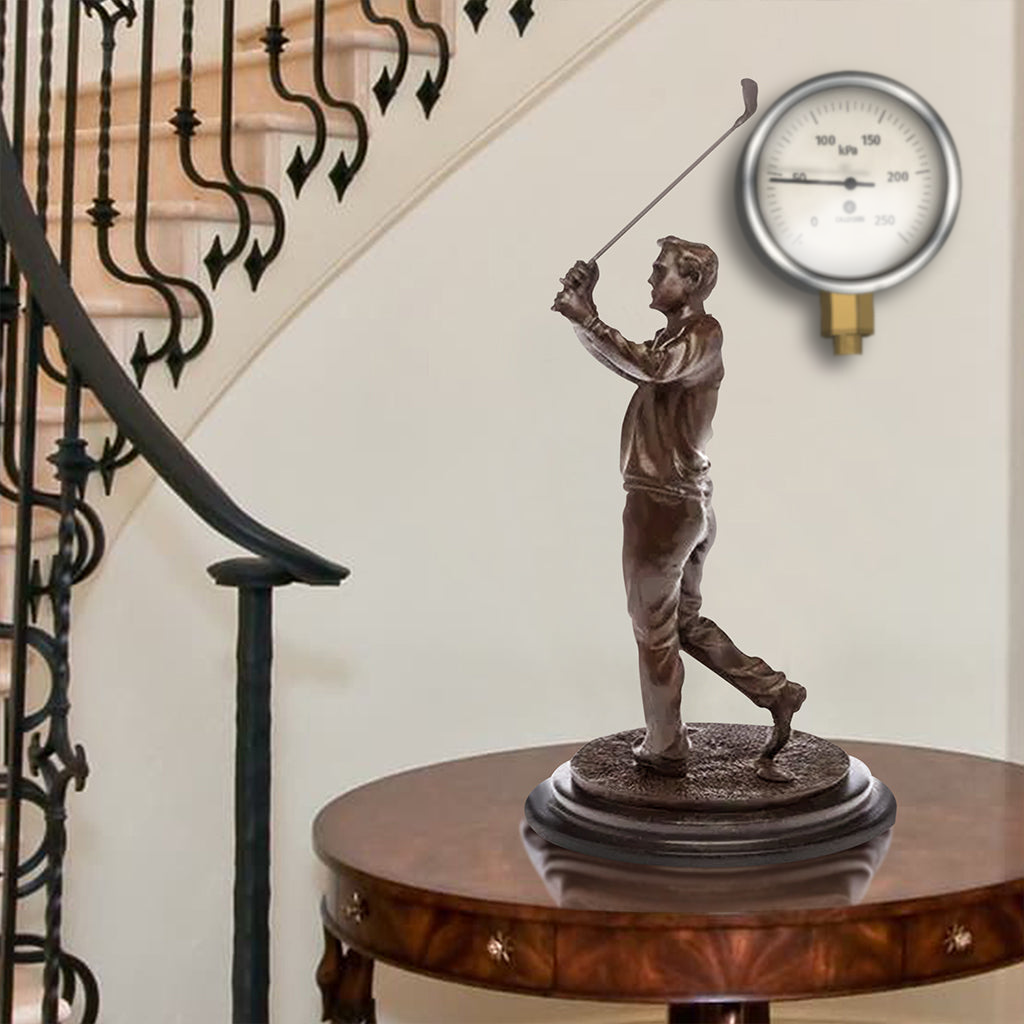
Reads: 45,kPa
